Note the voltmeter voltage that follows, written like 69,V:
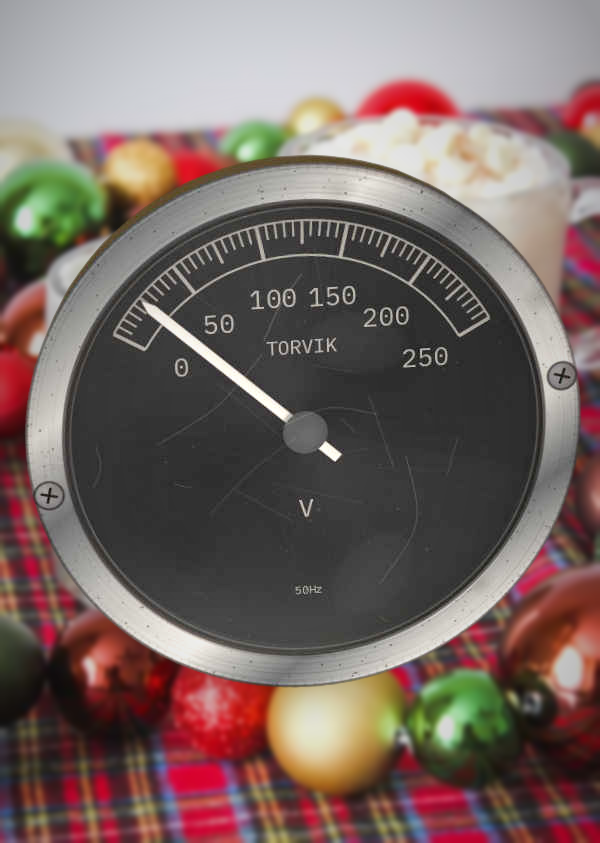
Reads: 25,V
